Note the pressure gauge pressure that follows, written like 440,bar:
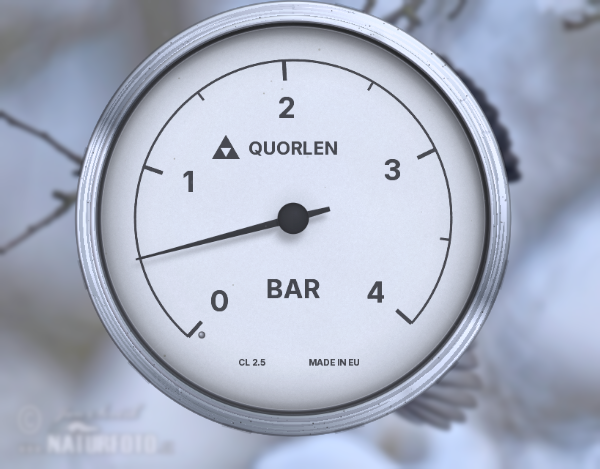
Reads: 0.5,bar
